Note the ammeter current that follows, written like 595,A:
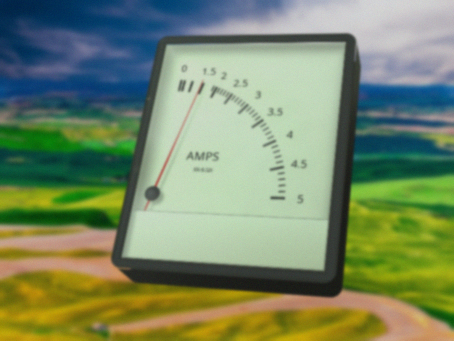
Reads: 1.5,A
